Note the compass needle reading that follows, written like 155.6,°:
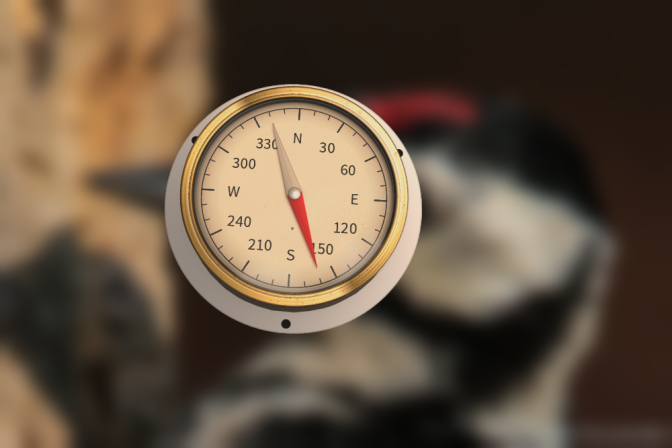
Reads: 160,°
